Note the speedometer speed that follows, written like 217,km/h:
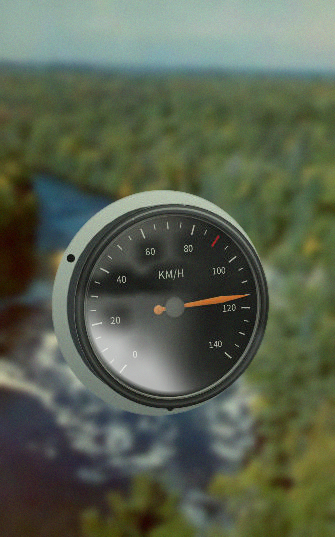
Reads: 115,km/h
